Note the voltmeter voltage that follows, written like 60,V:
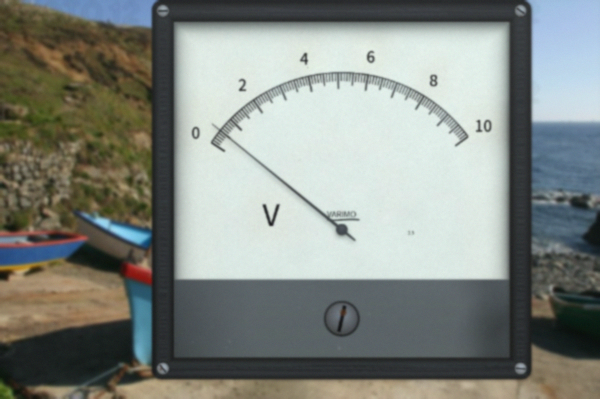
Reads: 0.5,V
